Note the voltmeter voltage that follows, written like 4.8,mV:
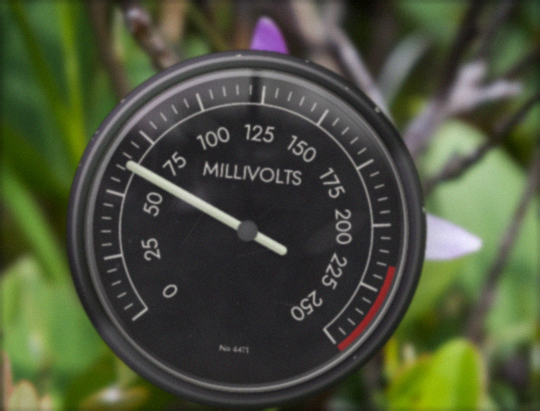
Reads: 62.5,mV
